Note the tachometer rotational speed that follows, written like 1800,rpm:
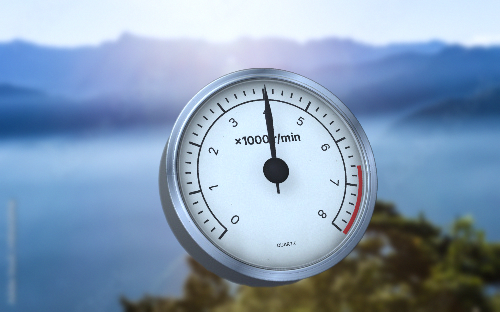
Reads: 4000,rpm
